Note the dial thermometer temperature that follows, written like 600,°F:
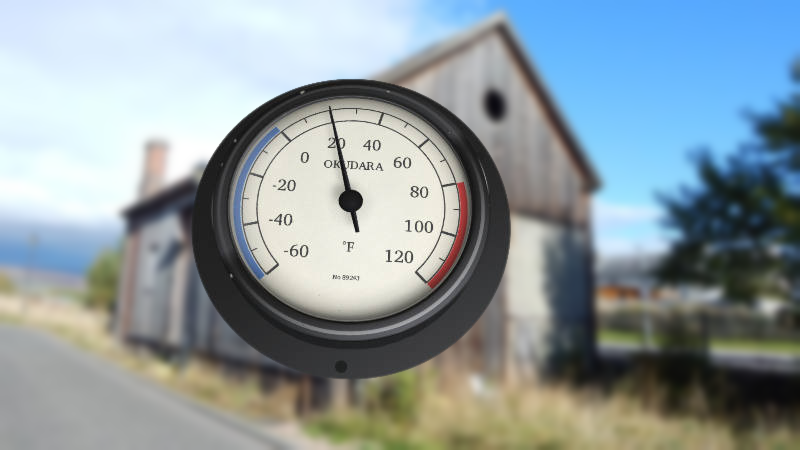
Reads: 20,°F
